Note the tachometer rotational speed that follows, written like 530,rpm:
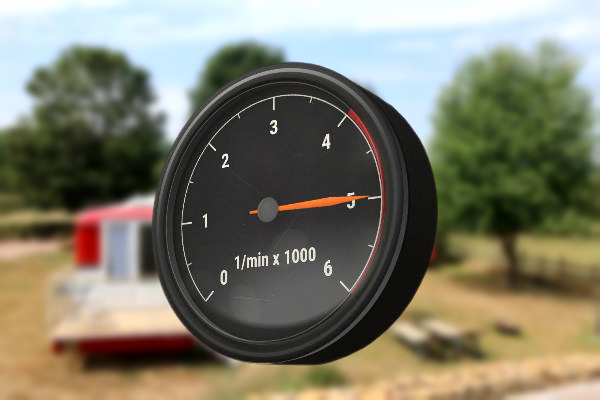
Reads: 5000,rpm
